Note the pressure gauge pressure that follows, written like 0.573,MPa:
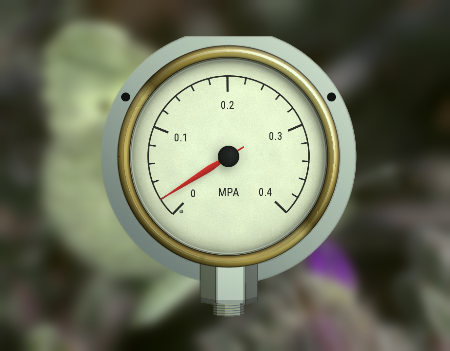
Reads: 0.02,MPa
